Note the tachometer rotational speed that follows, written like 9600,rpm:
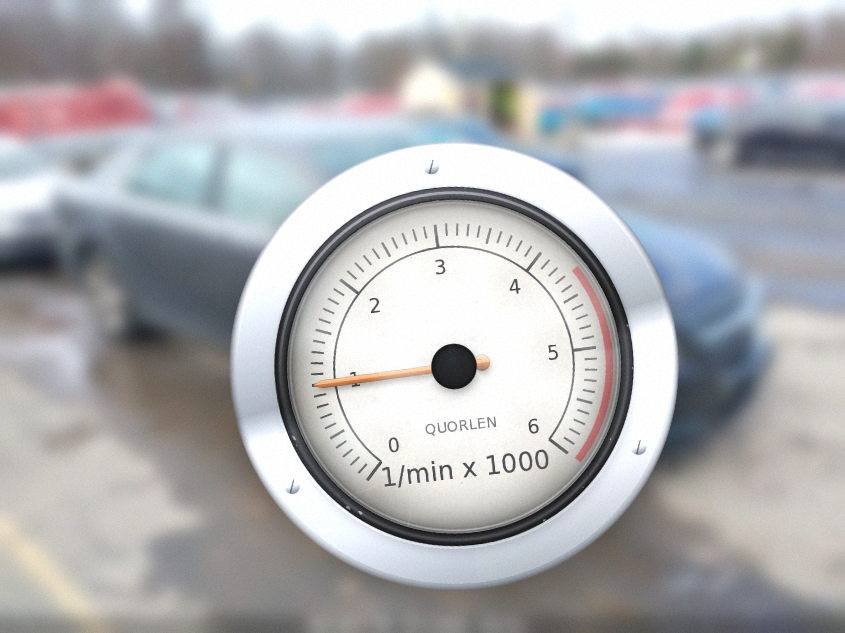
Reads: 1000,rpm
